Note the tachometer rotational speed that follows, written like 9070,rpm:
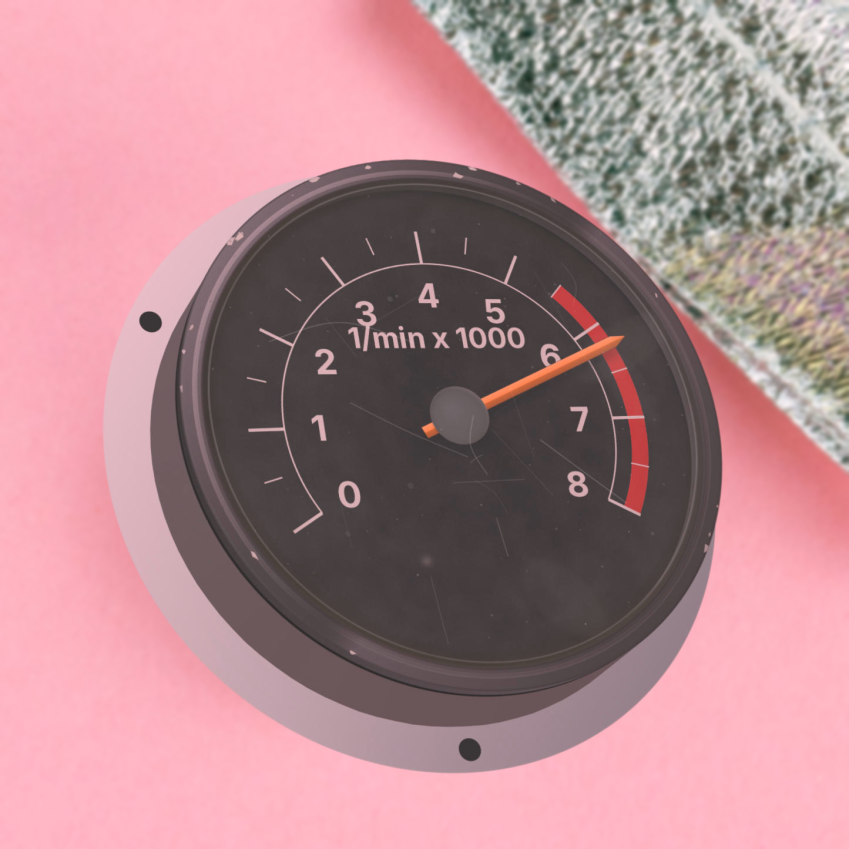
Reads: 6250,rpm
